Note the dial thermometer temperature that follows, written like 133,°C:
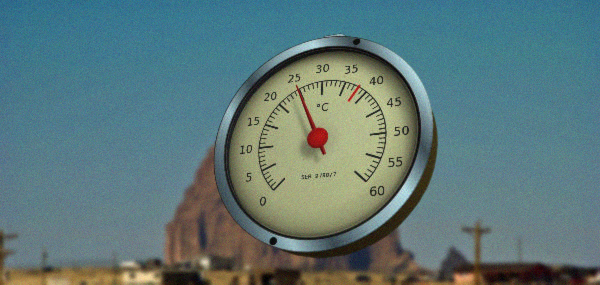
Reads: 25,°C
